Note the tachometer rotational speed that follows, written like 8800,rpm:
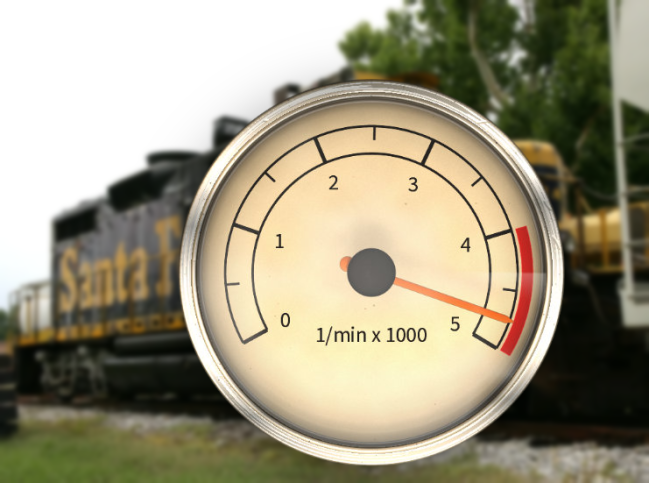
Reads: 4750,rpm
